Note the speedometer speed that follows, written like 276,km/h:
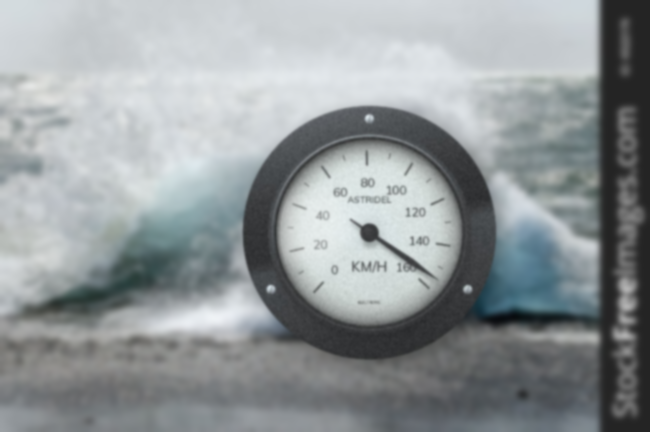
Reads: 155,km/h
